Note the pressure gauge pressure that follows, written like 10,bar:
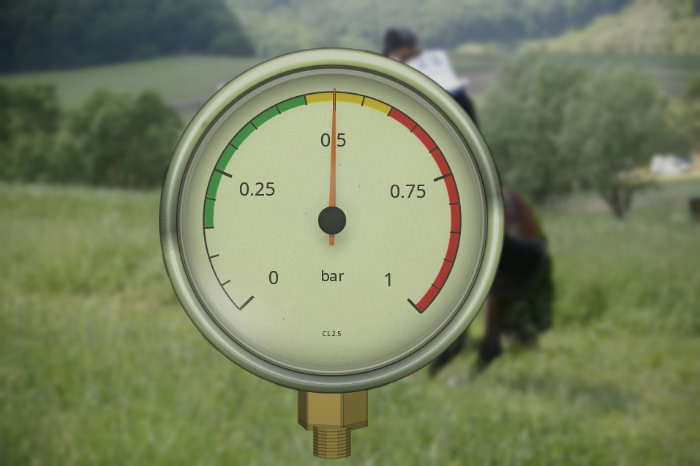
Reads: 0.5,bar
